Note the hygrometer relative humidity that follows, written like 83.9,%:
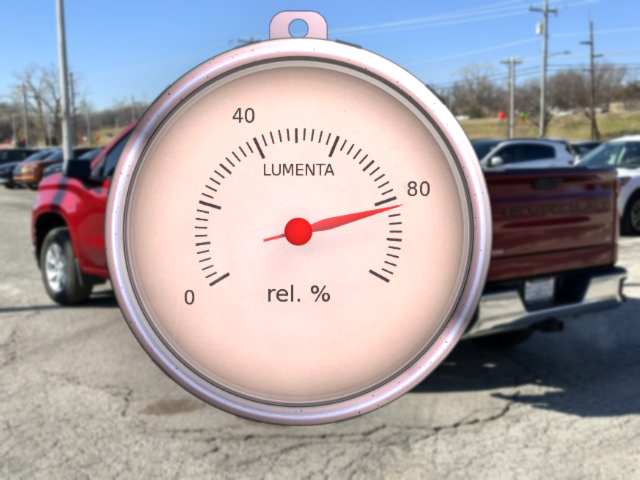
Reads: 82,%
